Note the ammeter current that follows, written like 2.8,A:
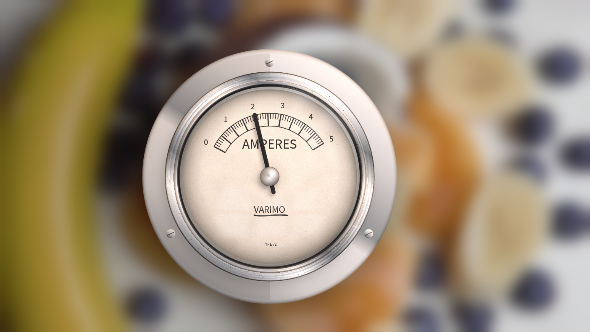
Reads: 2,A
